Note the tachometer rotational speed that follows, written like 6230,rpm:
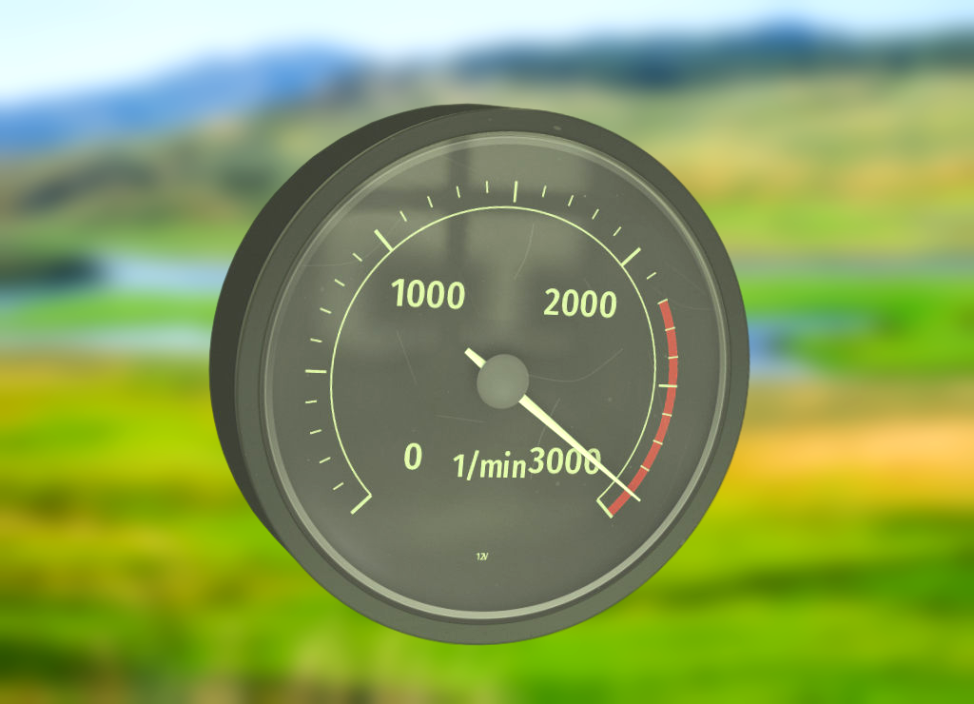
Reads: 2900,rpm
